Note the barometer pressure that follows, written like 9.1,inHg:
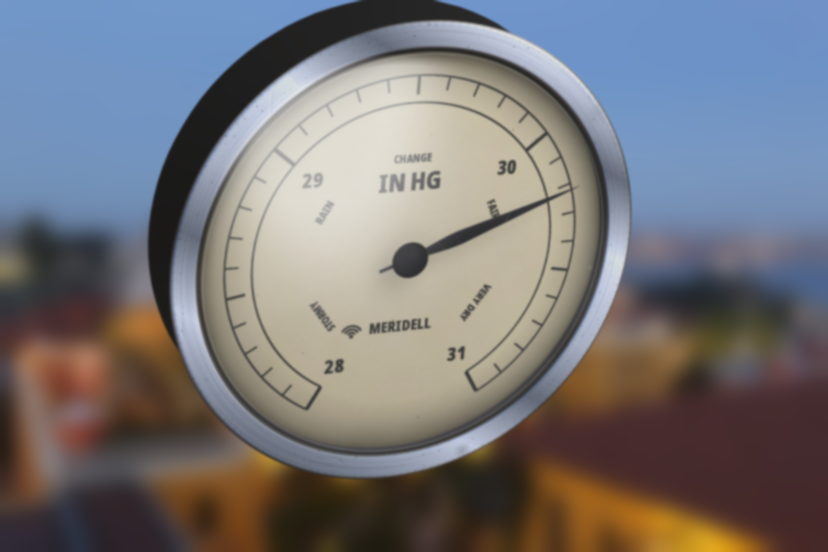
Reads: 30.2,inHg
